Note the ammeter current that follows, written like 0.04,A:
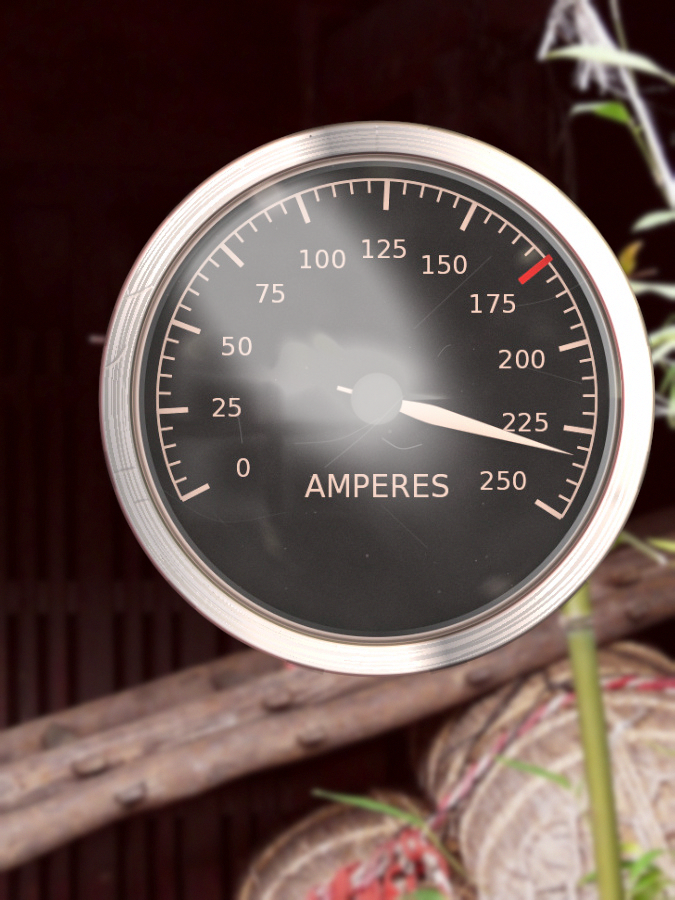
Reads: 232.5,A
